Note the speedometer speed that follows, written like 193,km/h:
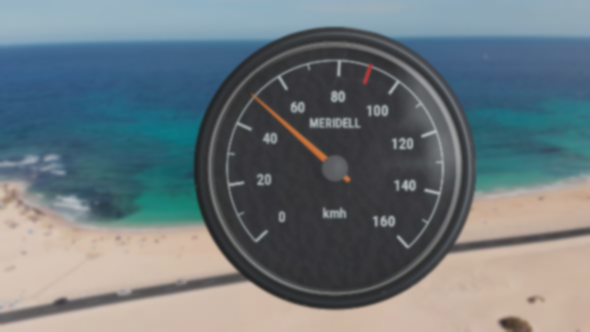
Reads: 50,km/h
